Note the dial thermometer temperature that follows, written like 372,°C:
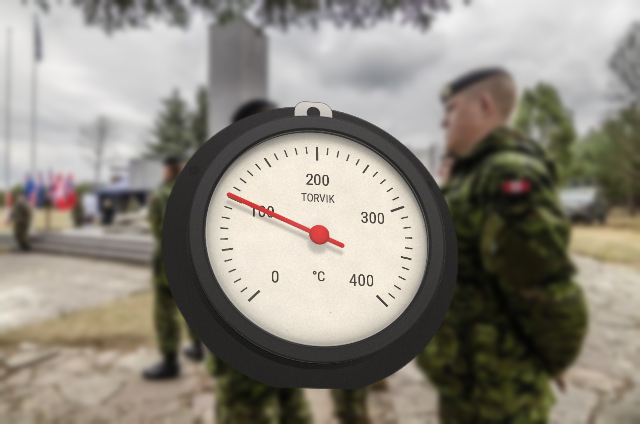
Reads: 100,°C
